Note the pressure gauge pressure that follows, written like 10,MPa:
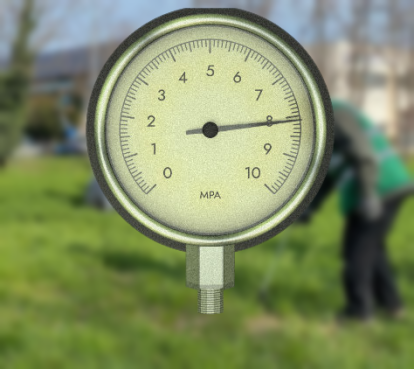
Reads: 8.1,MPa
